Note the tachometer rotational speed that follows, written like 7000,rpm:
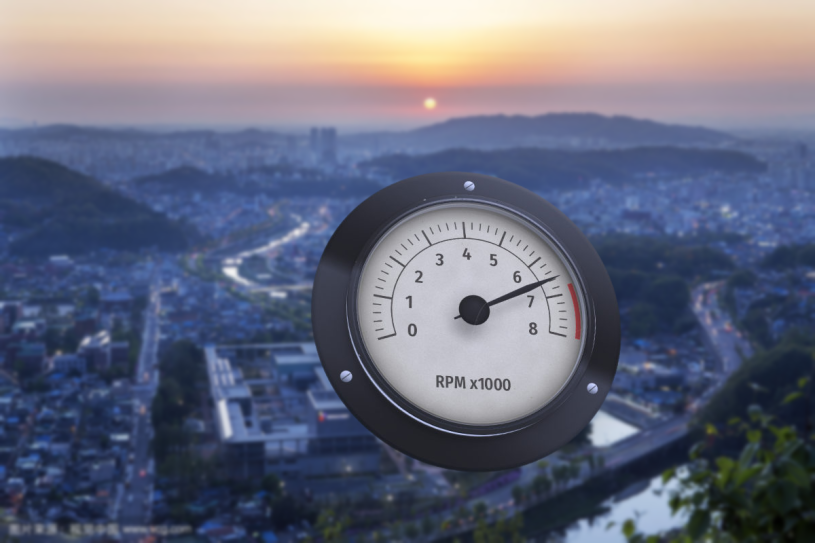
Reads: 6600,rpm
